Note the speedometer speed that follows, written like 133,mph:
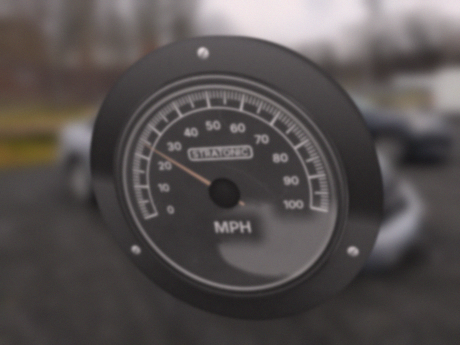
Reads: 25,mph
